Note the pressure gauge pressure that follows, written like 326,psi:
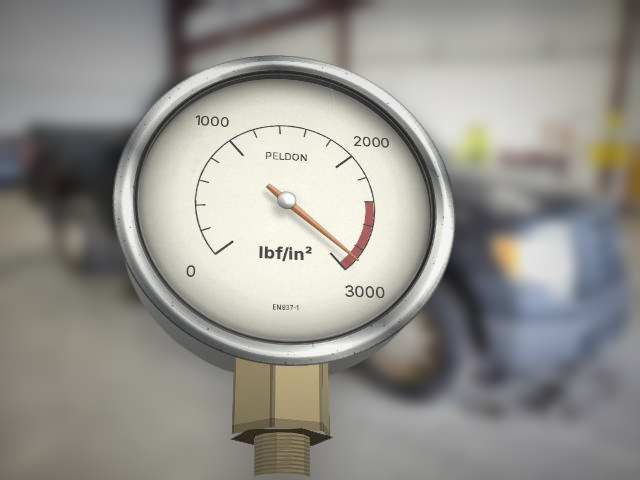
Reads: 2900,psi
